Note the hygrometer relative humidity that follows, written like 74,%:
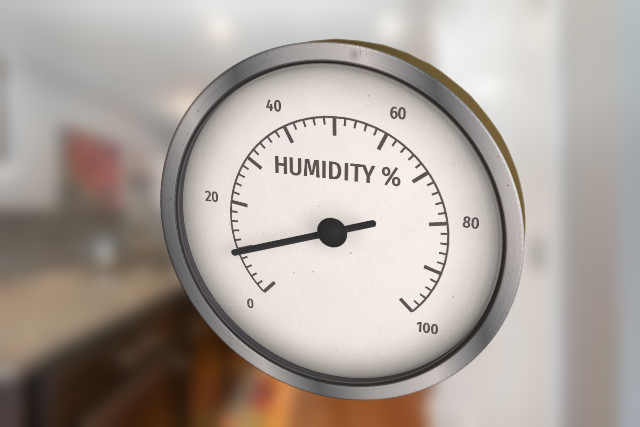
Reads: 10,%
